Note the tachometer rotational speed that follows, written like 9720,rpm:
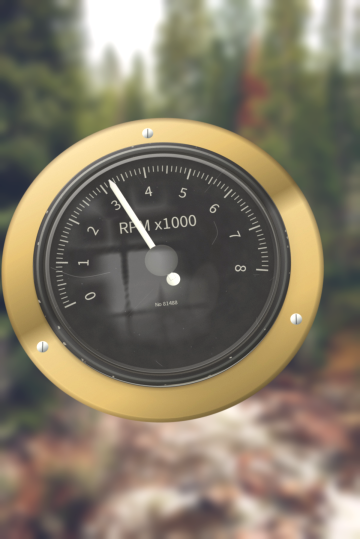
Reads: 3200,rpm
